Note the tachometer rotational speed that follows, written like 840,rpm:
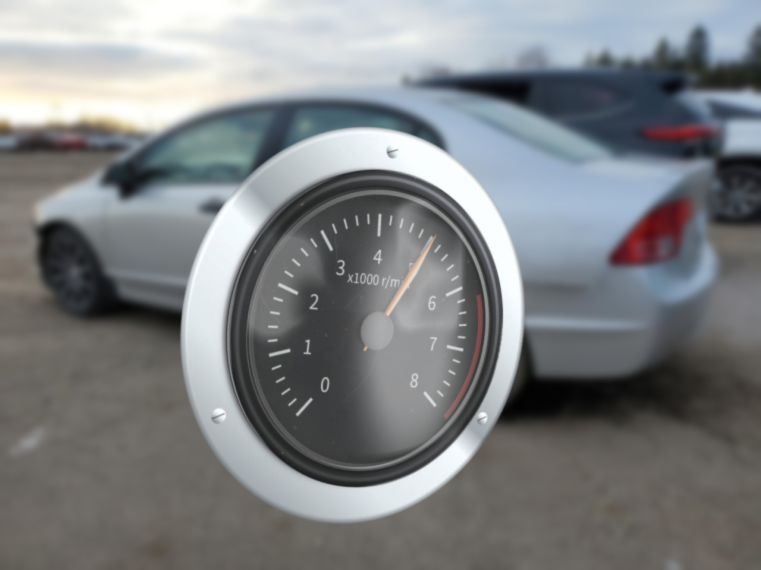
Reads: 5000,rpm
